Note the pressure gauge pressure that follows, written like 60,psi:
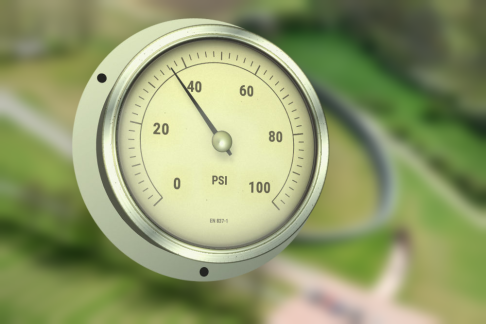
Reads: 36,psi
